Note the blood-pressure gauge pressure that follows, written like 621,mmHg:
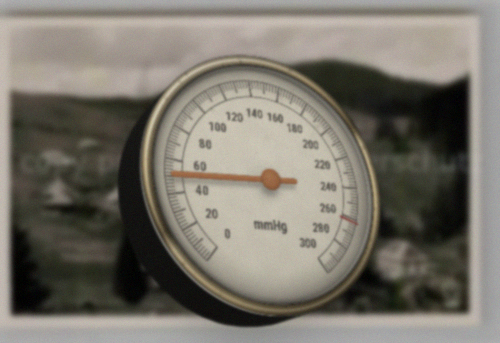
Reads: 50,mmHg
